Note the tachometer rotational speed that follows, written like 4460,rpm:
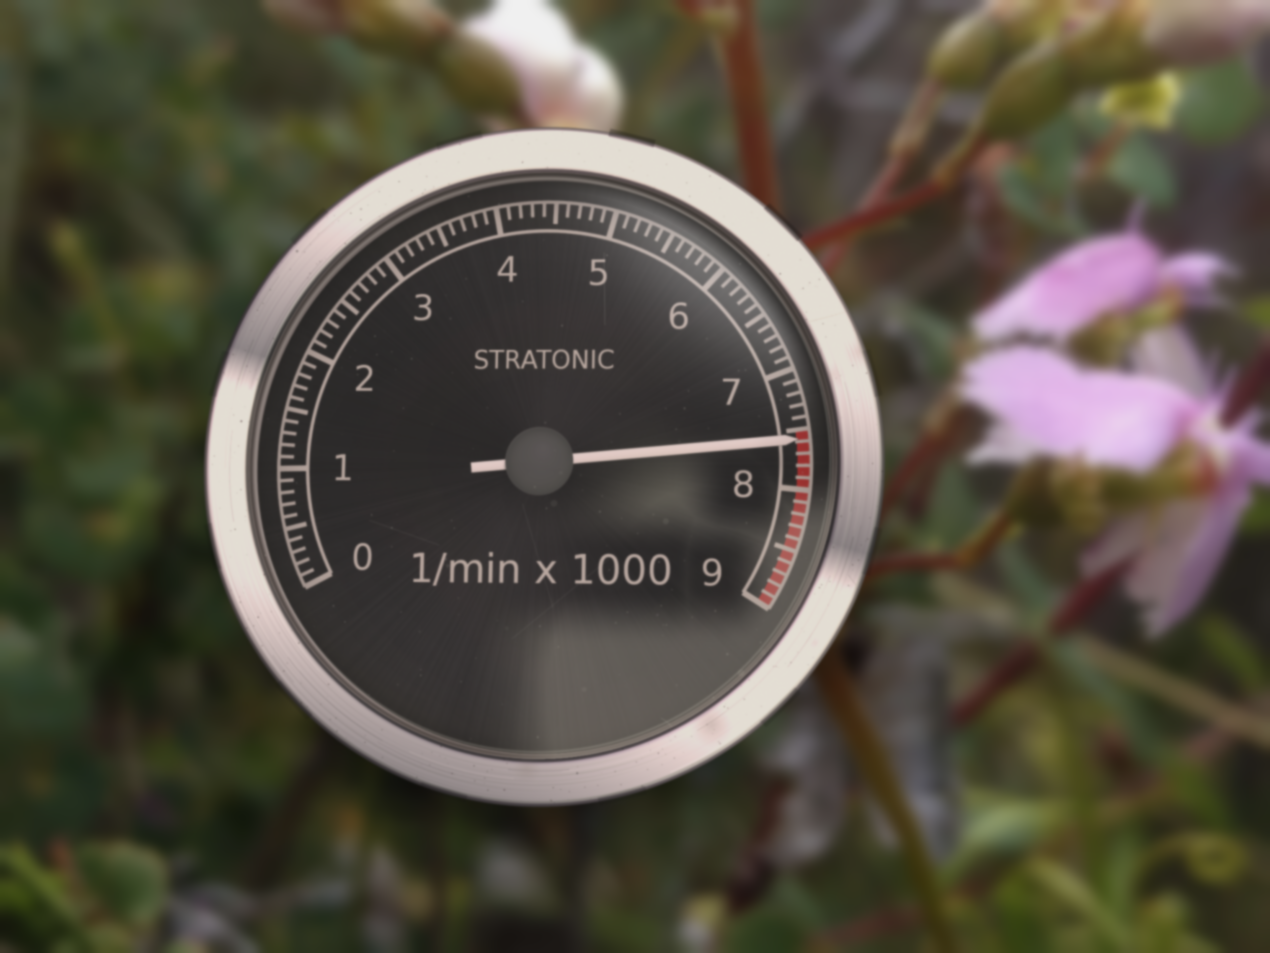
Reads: 7600,rpm
